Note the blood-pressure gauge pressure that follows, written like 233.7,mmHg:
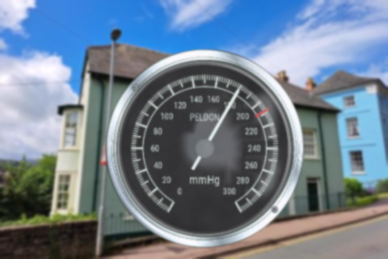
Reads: 180,mmHg
